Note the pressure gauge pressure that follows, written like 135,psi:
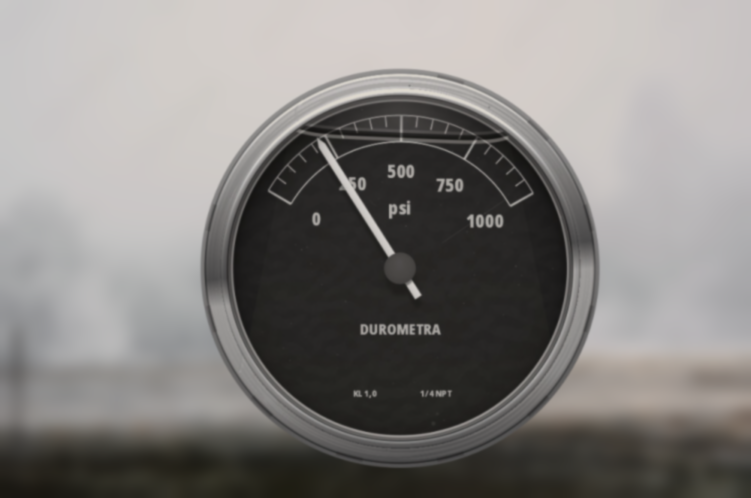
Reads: 225,psi
